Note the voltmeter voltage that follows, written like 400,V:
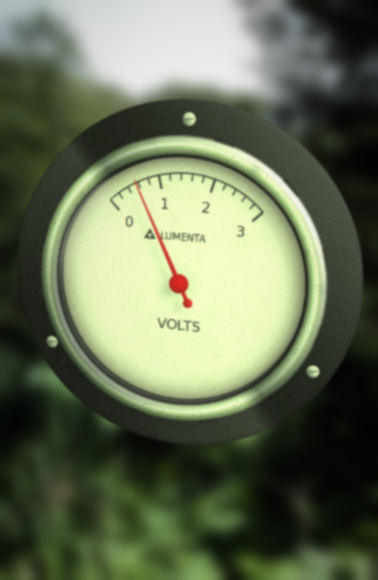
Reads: 0.6,V
